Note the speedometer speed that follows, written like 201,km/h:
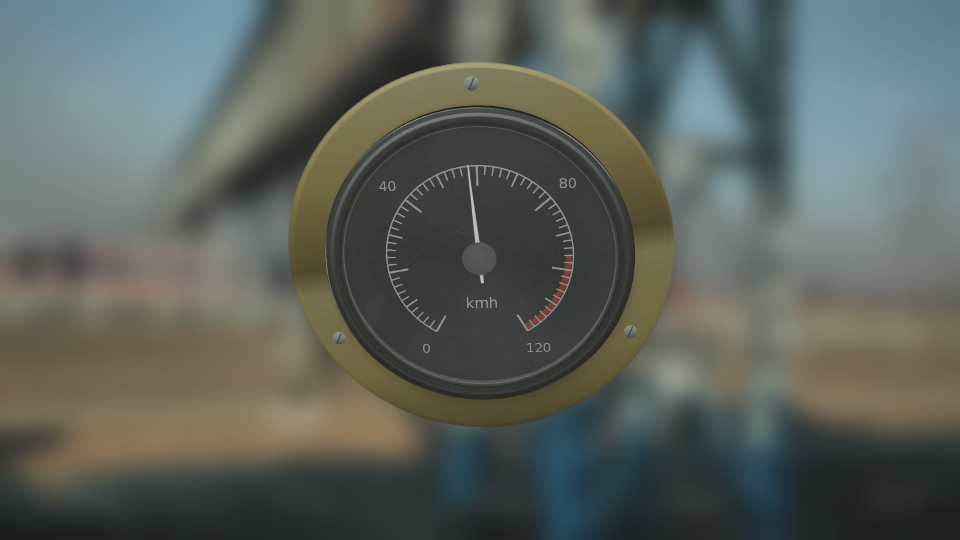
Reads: 58,km/h
